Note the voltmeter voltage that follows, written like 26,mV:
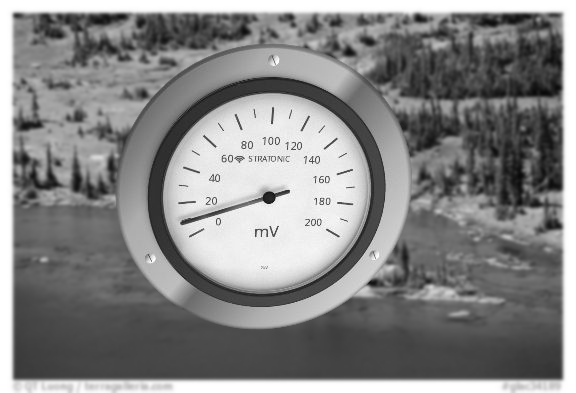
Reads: 10,mV
